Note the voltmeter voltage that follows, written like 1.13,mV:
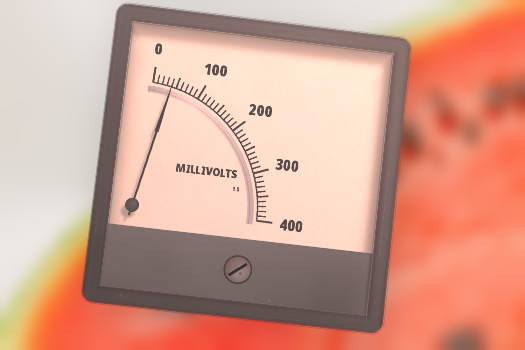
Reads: 40,mV
